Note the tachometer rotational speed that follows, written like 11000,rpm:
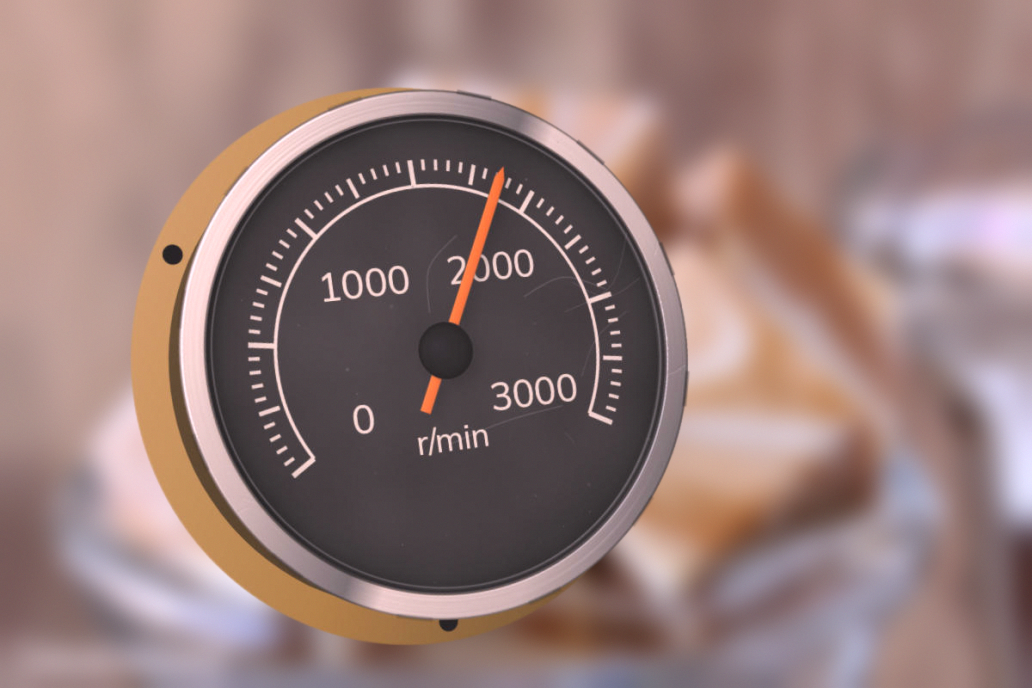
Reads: 1850,rpm
